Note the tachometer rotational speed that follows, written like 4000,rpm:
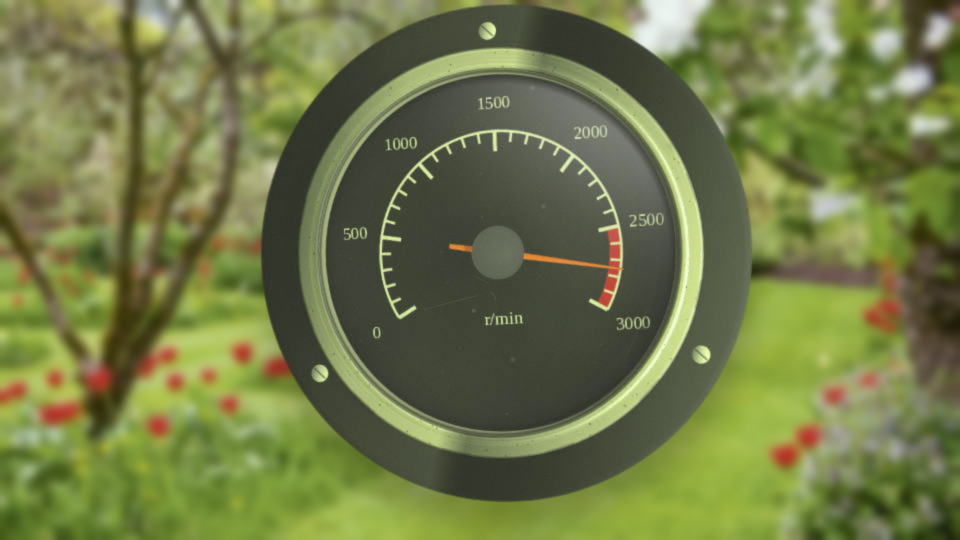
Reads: 2750,rpm
